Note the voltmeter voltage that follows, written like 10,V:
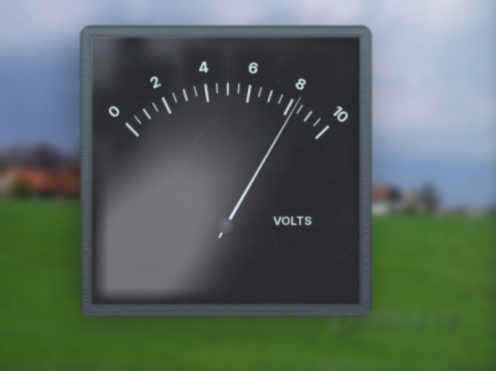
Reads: 8.25,V
